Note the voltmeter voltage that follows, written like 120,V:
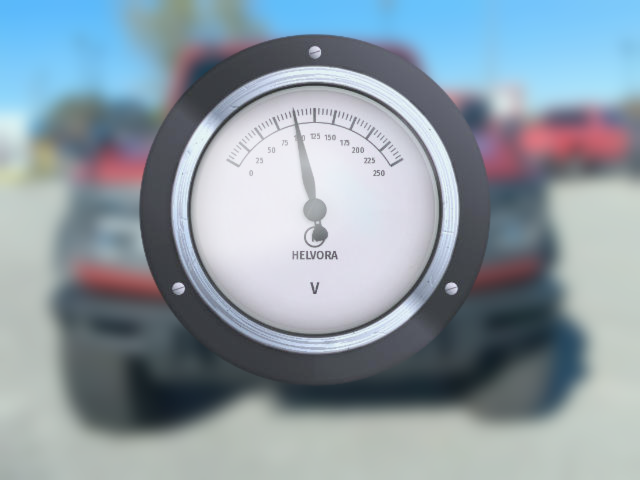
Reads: 100,V
